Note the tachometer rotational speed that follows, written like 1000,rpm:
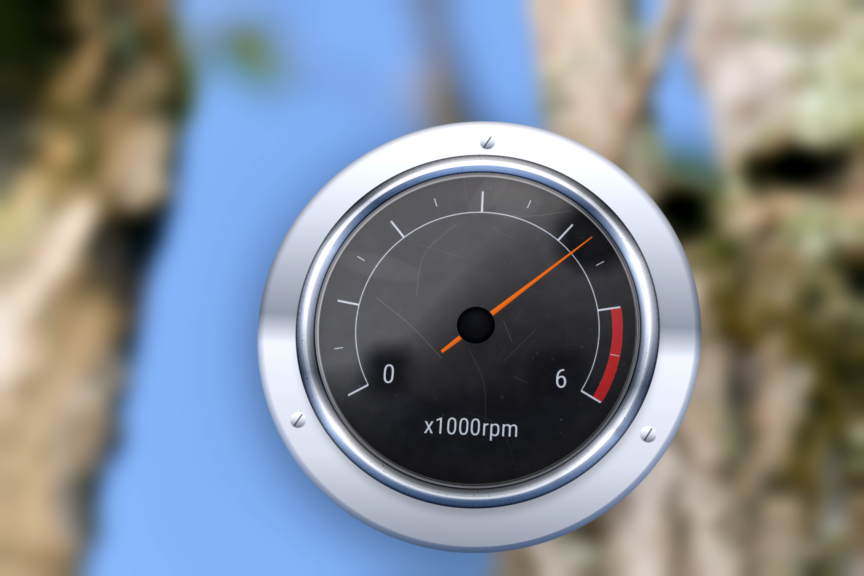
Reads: 4250,rpm
